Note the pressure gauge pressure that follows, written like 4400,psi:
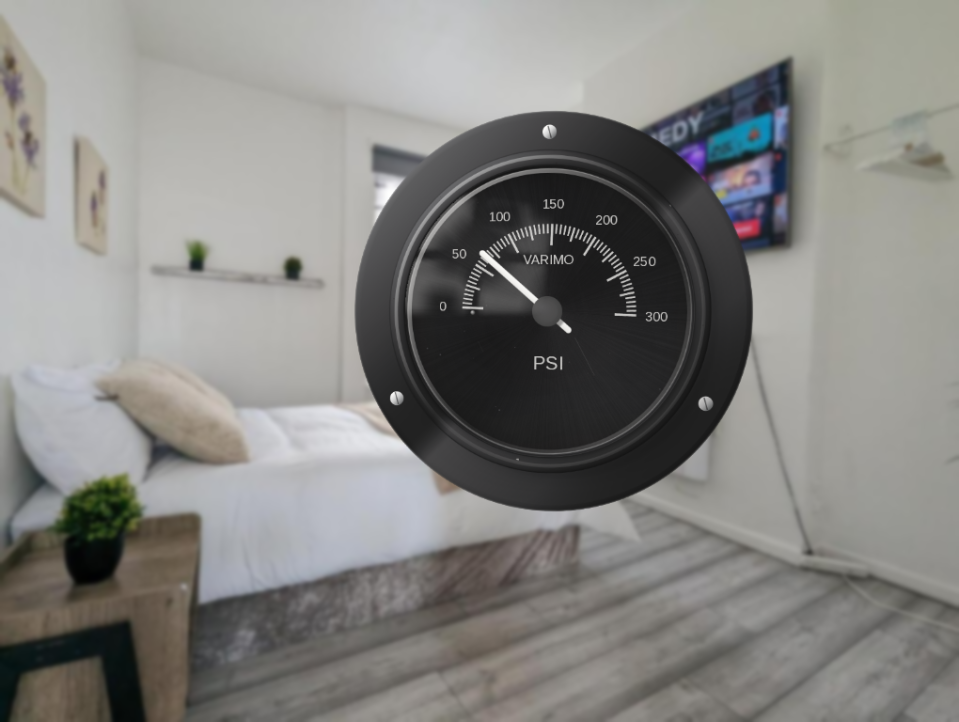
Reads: 65,psi
